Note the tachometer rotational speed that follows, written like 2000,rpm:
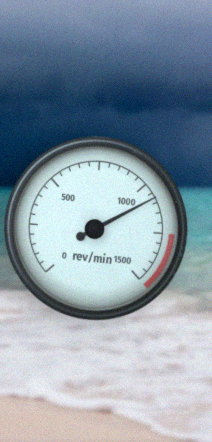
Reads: 1075,rpm
